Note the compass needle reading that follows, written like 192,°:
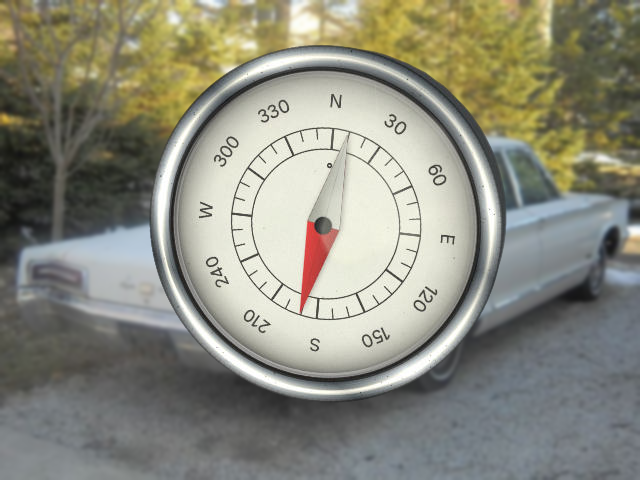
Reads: 190,°
